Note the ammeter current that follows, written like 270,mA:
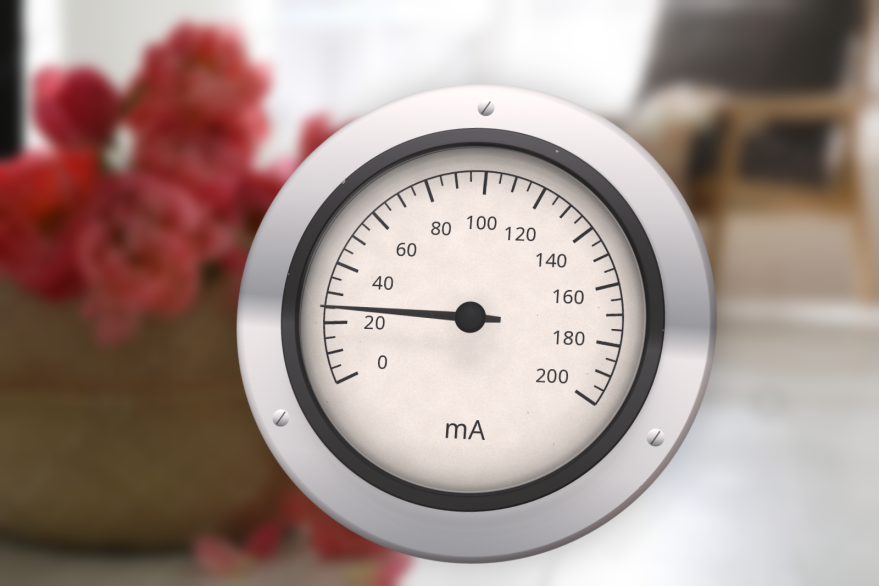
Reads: 25,mA
